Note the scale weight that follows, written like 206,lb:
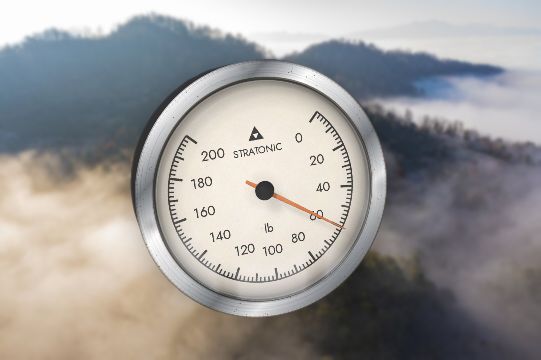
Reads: 60,lb
